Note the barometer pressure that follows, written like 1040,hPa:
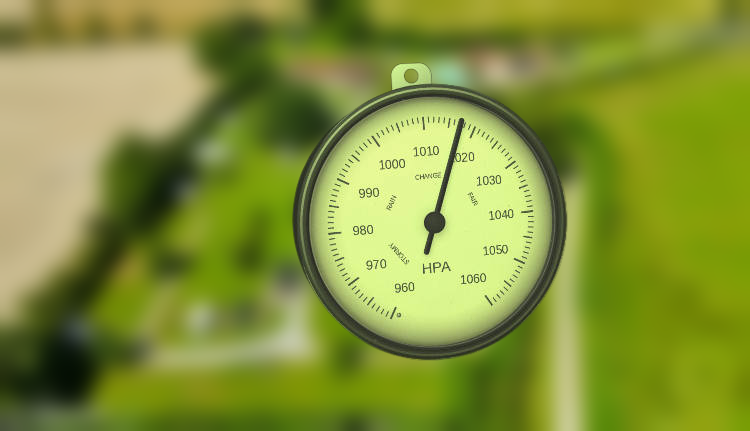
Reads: 1017,hPa
